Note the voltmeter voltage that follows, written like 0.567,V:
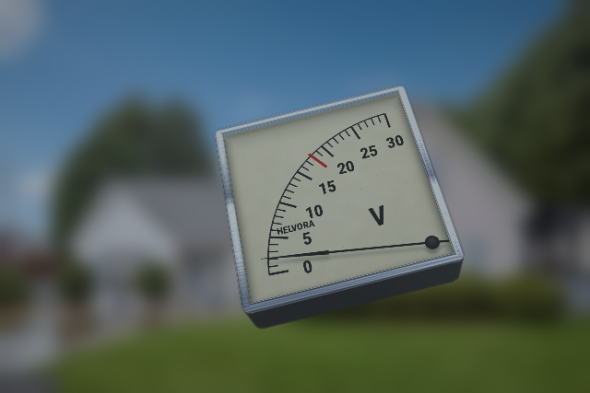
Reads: 2,V
